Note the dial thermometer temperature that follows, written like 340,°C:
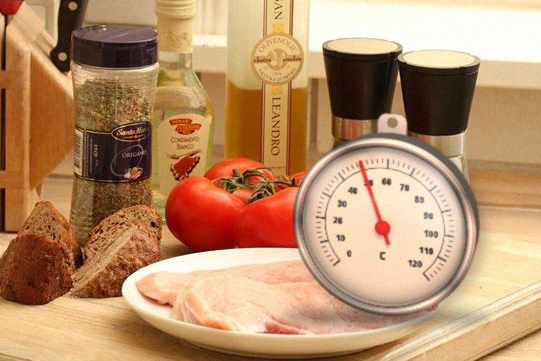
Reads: 50,°C
